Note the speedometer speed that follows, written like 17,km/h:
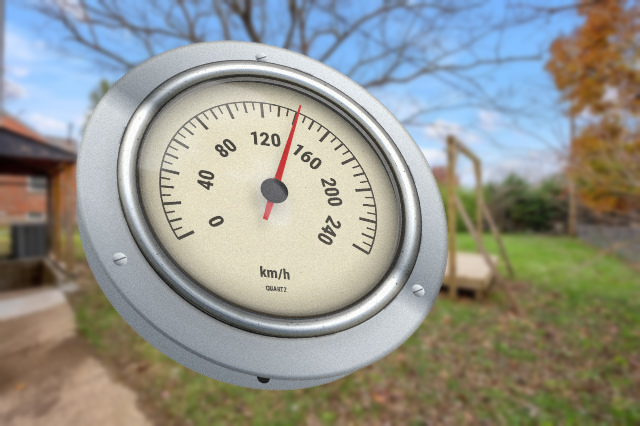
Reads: 140,km/h
